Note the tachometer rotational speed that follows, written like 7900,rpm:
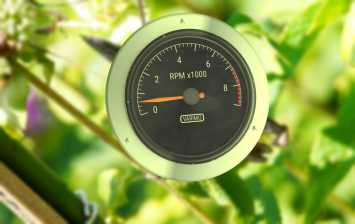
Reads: 600,rpm
